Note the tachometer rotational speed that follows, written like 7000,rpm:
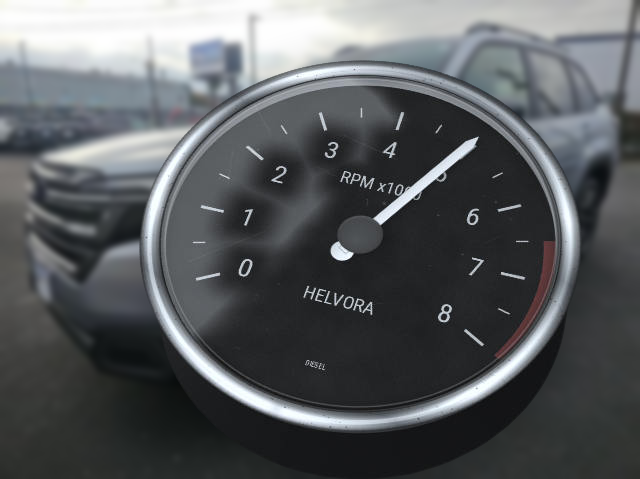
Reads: 5000,rpm
